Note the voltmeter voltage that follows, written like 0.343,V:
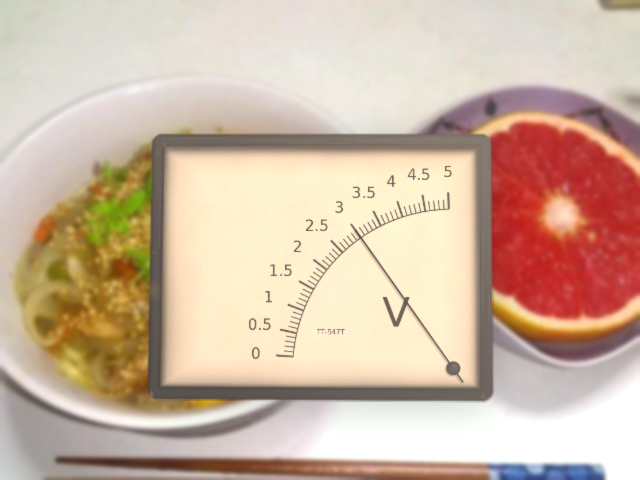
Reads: 3,V
